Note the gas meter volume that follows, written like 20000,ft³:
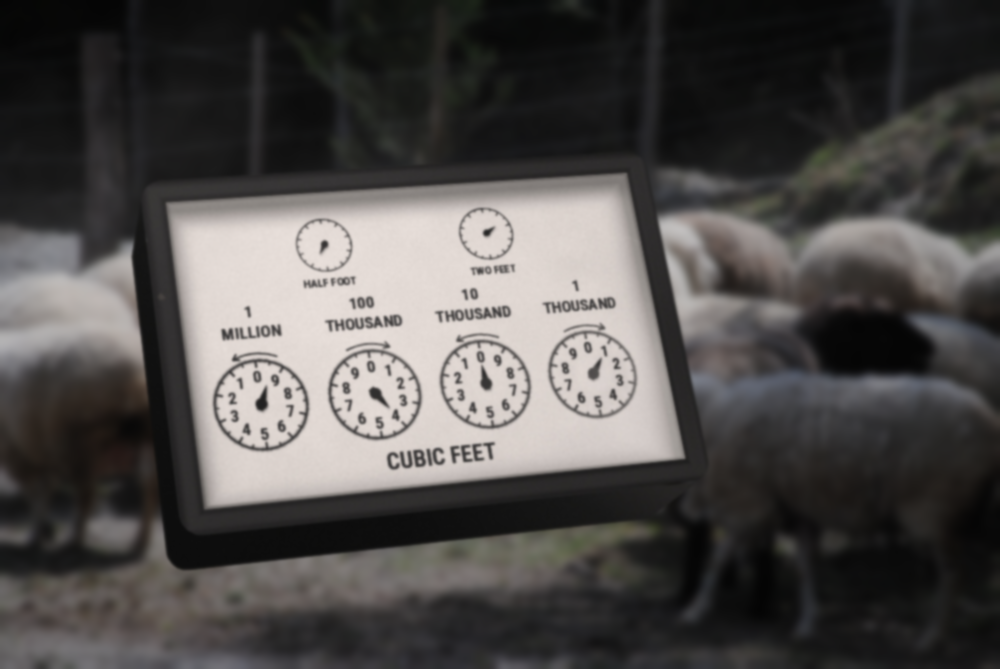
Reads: 940100,ft³
